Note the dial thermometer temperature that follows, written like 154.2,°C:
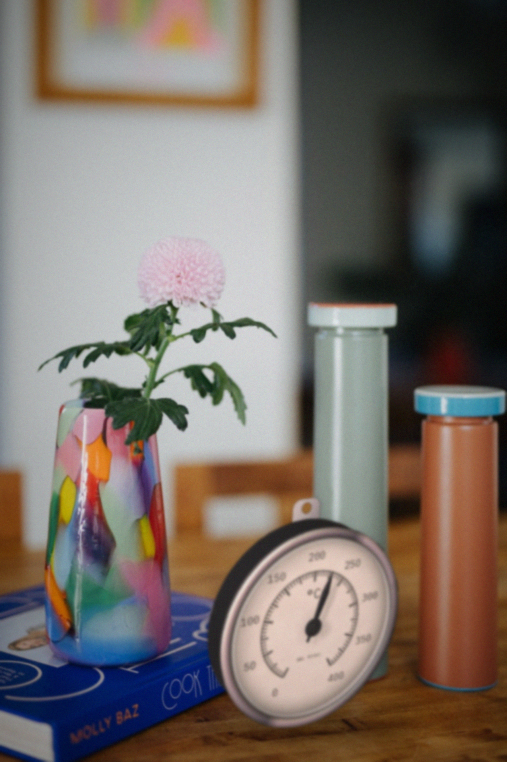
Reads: 225,°C
